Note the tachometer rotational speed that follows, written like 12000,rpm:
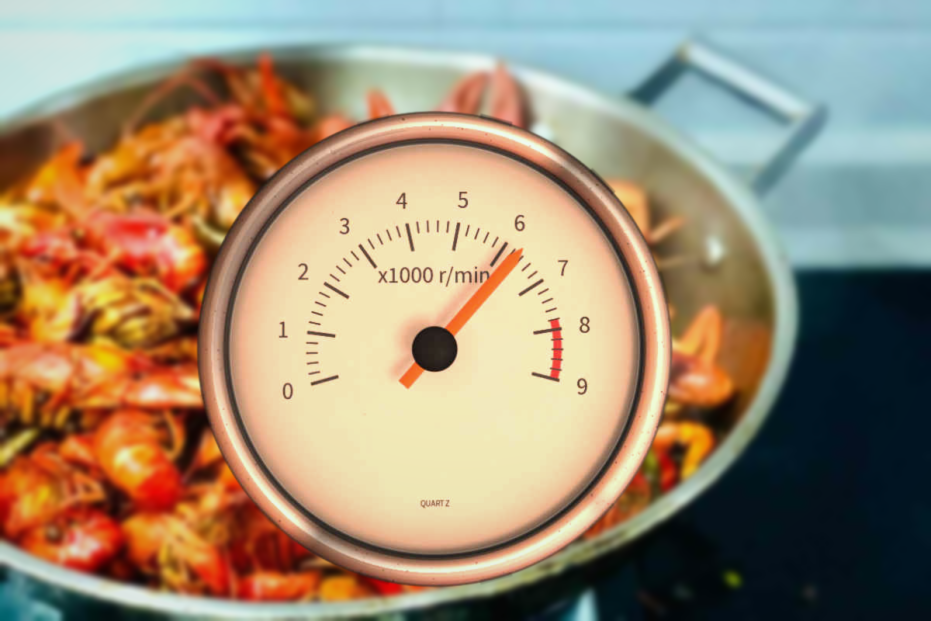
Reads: 6300,rpm
